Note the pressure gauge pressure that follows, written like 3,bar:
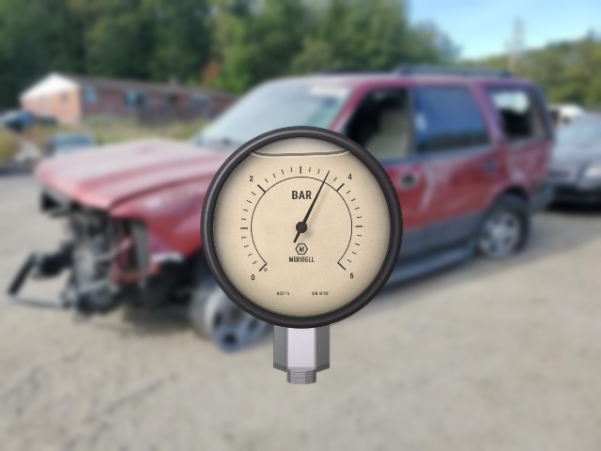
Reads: 3.6,bar
